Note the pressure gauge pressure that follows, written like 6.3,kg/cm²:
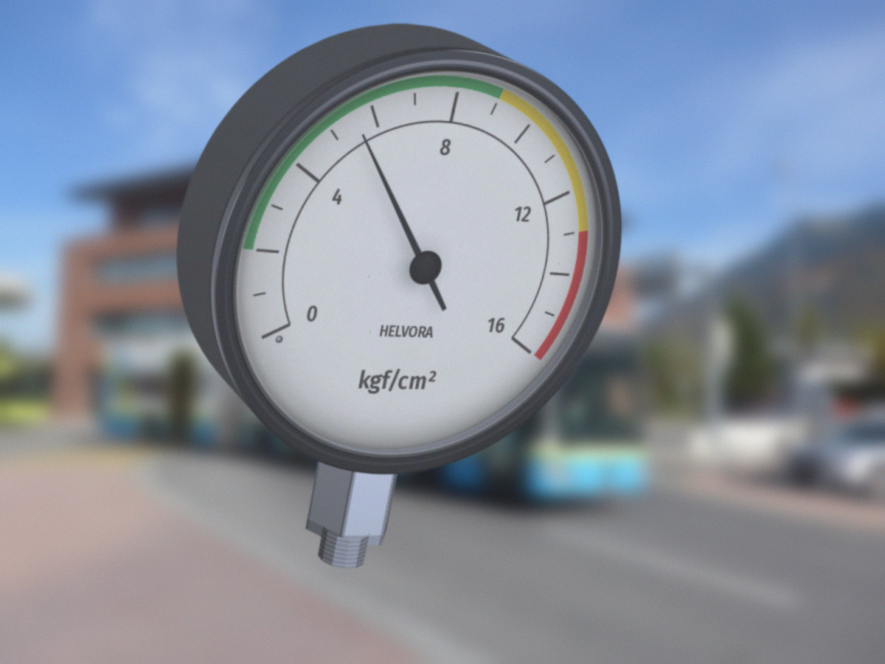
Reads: 5.5,kg/cm²
